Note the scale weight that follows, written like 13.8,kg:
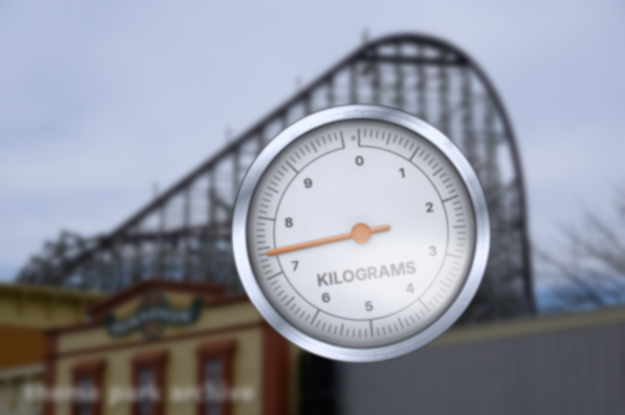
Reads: 7.4,kg
